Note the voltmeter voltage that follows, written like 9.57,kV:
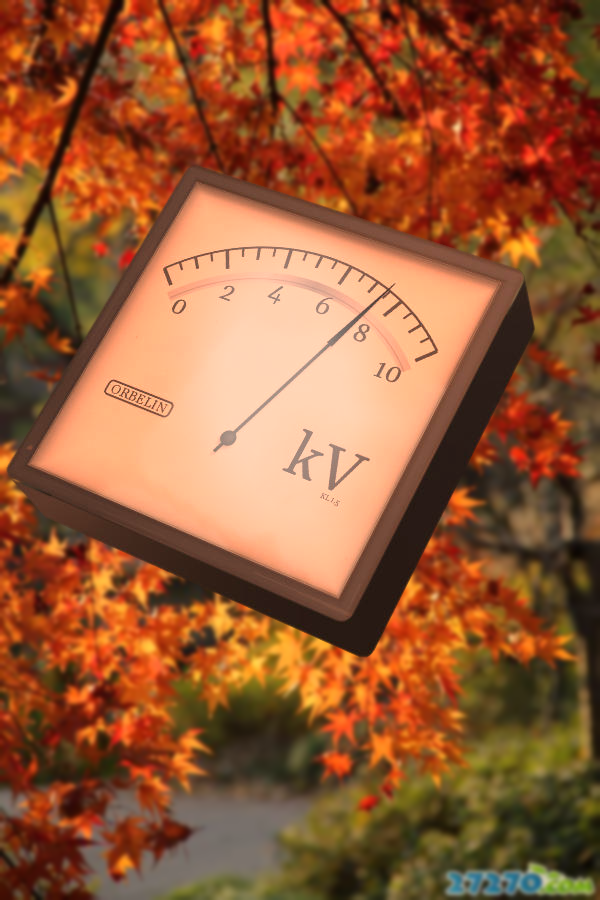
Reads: 7.5,kV
